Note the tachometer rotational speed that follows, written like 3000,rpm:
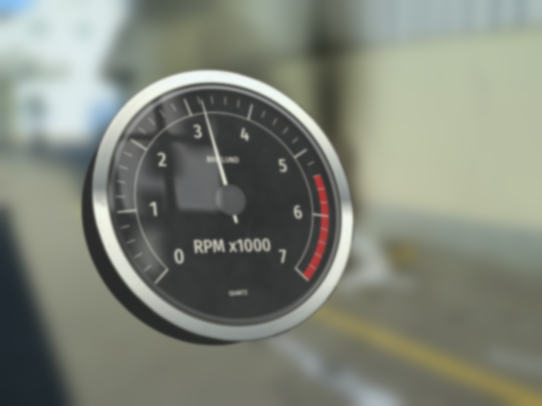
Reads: 3200,rpm
